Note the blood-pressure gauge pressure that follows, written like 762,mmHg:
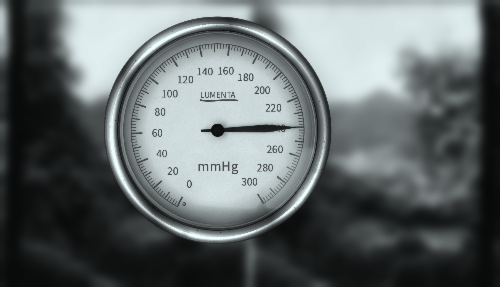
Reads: 240,mmHg
